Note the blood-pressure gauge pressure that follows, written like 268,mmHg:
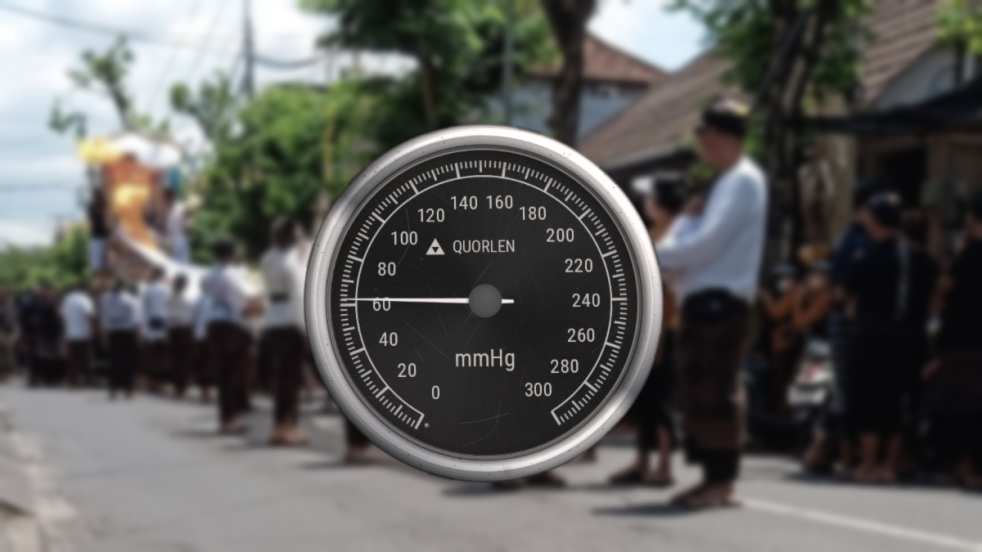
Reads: 62,mmHg
